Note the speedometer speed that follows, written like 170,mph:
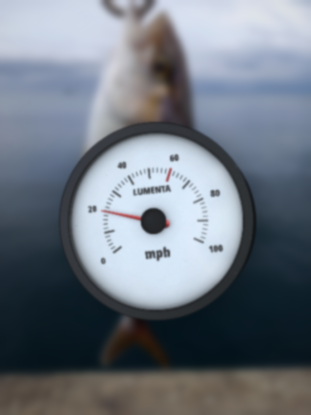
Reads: 20,mph
